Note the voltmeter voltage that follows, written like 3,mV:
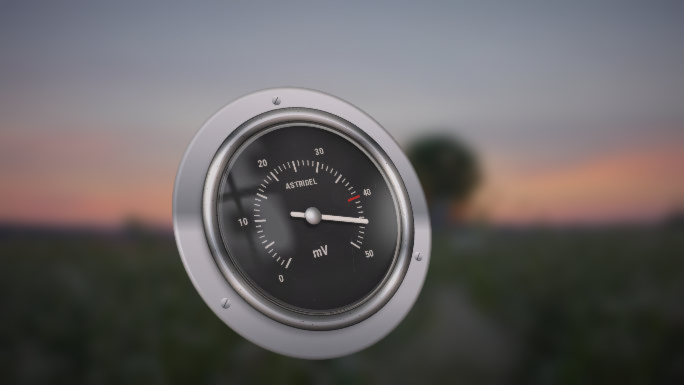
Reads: 45,mV
